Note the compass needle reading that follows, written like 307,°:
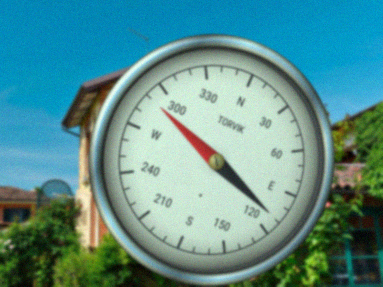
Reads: 290,°
